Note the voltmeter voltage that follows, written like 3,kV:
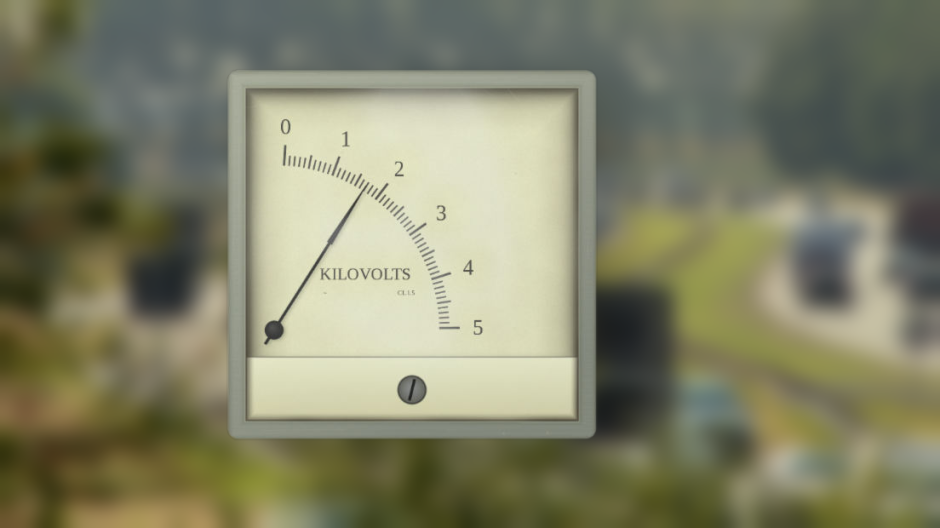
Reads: 1.7,kV
